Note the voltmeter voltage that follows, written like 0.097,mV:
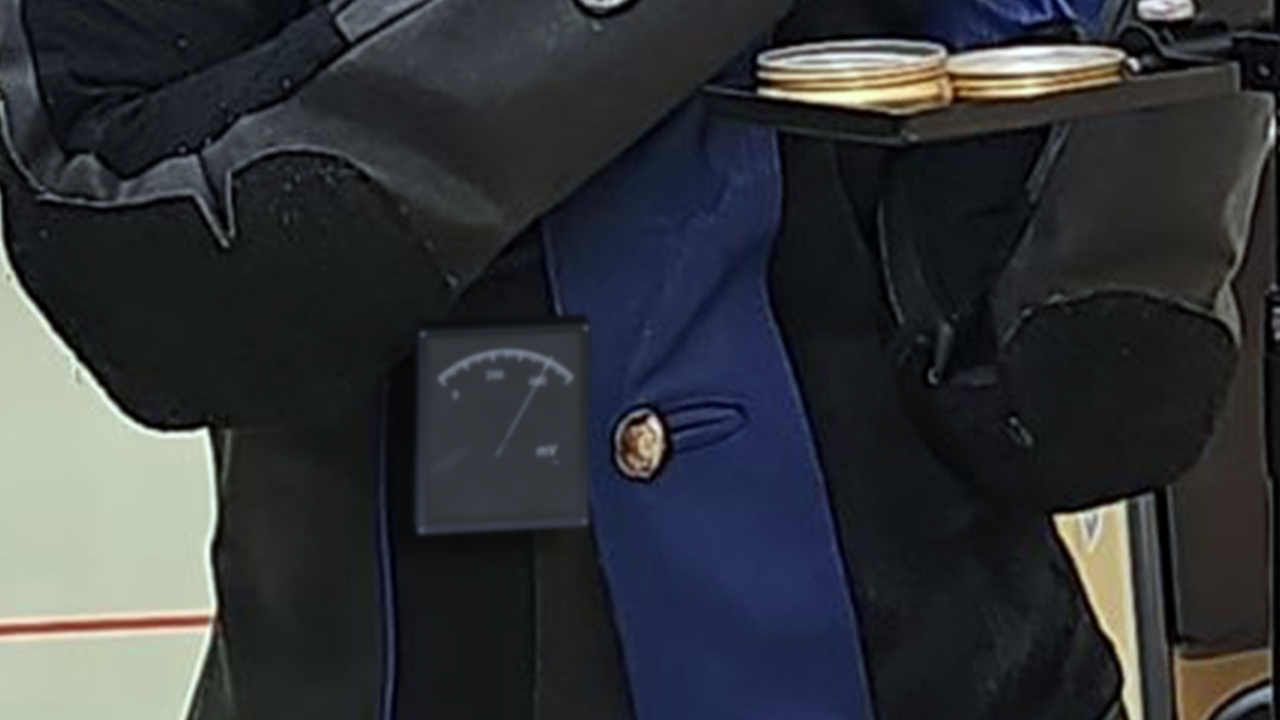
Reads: 400,mV
